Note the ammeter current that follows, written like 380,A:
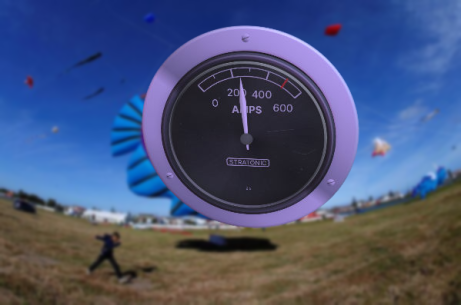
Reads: 250,A
